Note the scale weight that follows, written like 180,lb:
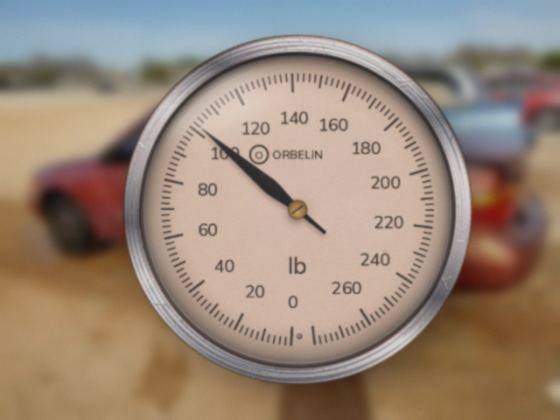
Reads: 102,lb
